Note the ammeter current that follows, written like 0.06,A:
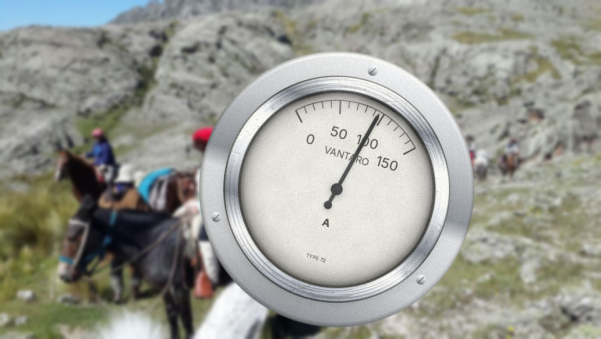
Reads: 95,A
